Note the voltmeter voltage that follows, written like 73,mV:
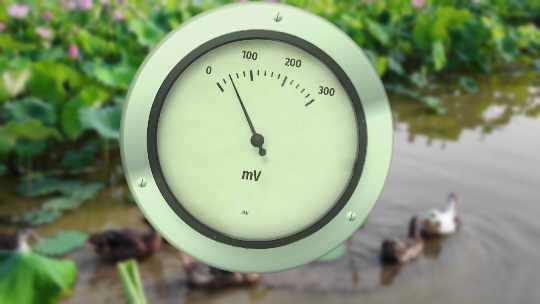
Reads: 40,mV
